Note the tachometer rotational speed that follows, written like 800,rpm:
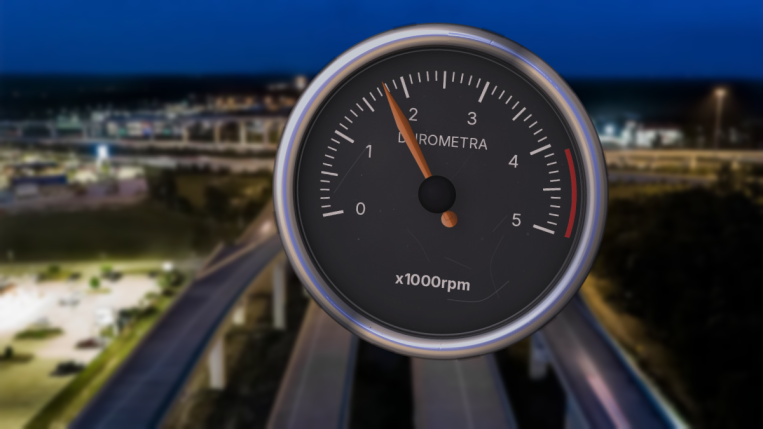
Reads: 1800,rpm
